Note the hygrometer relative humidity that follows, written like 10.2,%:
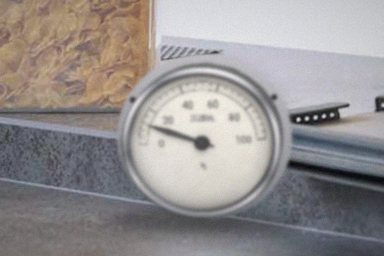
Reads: 12,%
